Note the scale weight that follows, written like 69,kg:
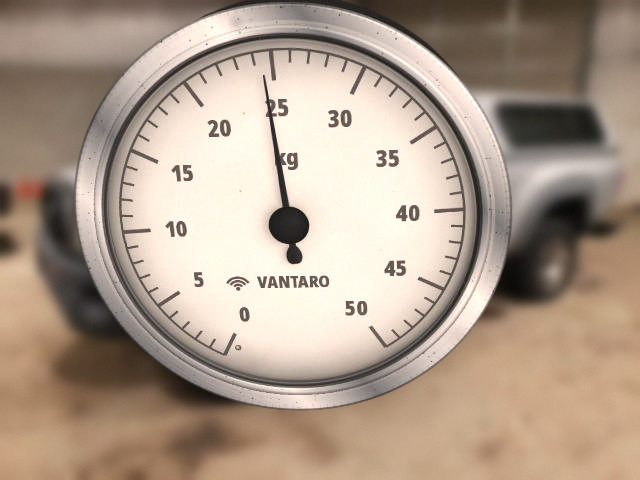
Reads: 24.5,kg
